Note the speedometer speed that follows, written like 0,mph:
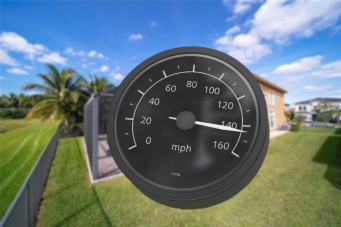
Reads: 145,mph
